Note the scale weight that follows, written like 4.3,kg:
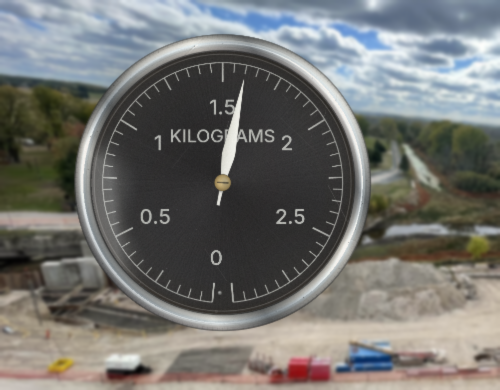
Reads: 1.6,kg
